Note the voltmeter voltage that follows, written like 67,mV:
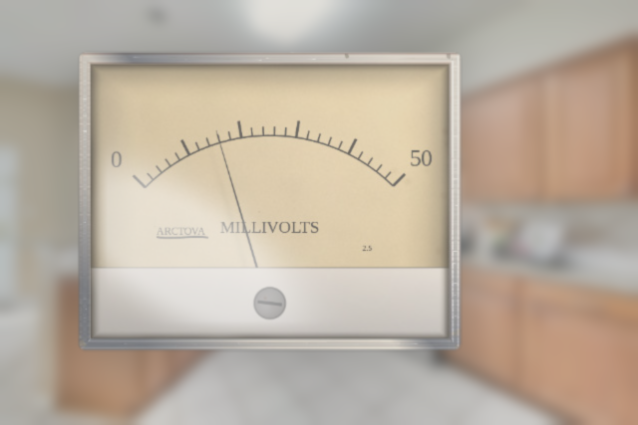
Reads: 16,mV
